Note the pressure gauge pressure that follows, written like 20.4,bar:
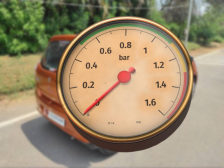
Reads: 0,bar
